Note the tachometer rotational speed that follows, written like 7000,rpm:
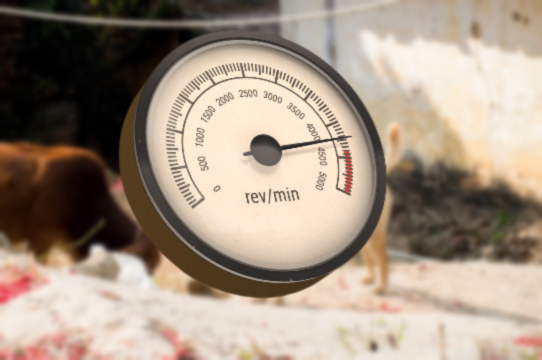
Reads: 4250,rpm
